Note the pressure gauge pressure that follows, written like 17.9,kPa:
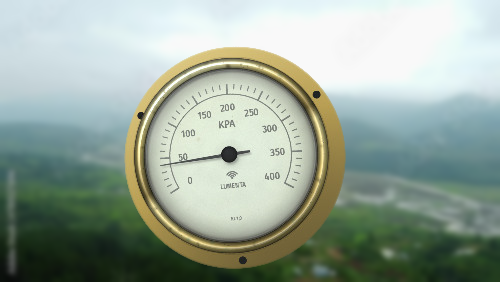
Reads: 40,kPa
